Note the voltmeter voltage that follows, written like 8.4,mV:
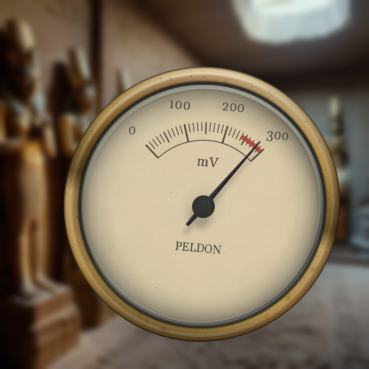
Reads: 280,mV
